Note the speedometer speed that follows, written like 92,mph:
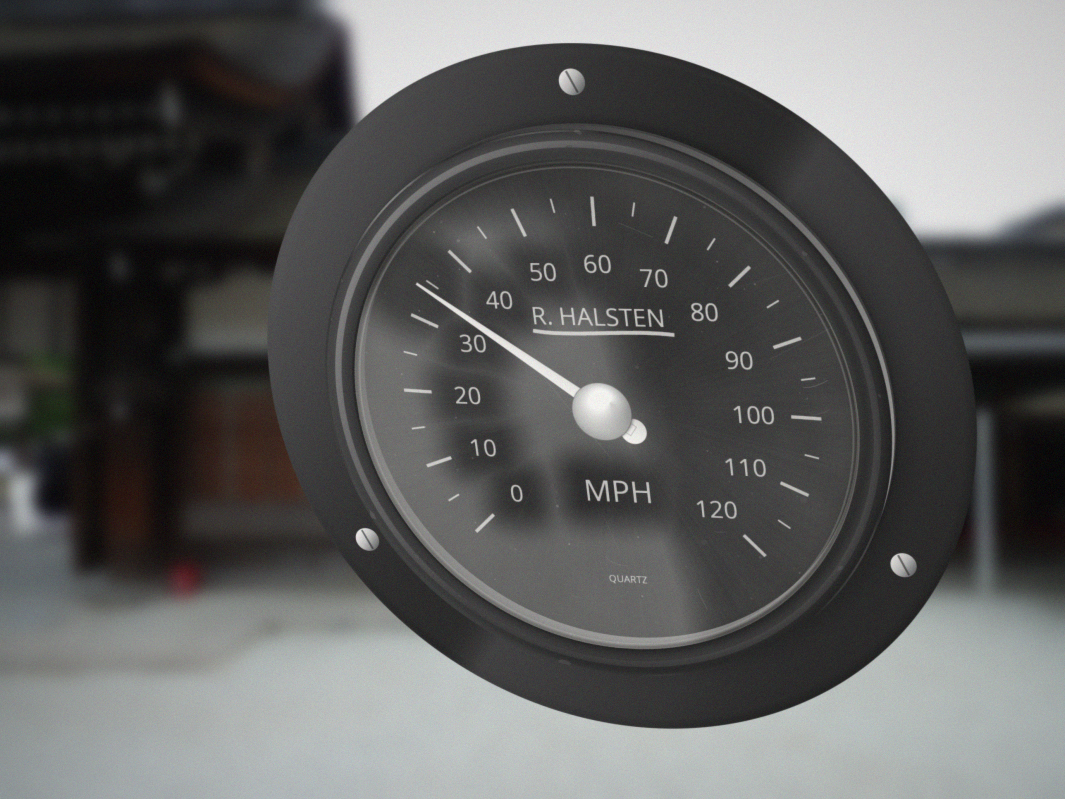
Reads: 35,mph
